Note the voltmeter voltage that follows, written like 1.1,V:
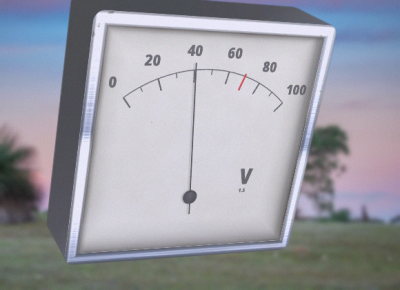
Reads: 40,V
